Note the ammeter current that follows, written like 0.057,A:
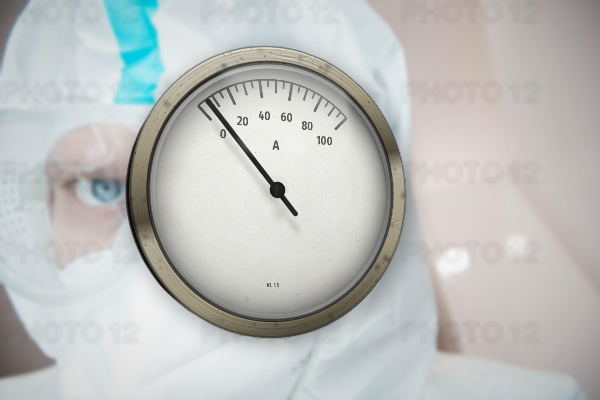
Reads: 5,A
